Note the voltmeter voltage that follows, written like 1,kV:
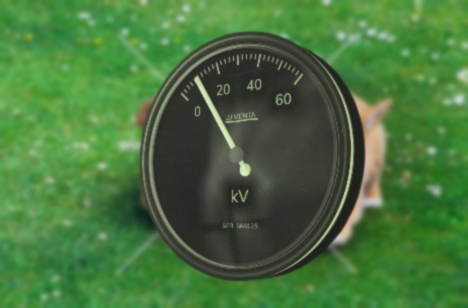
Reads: 10,kV
